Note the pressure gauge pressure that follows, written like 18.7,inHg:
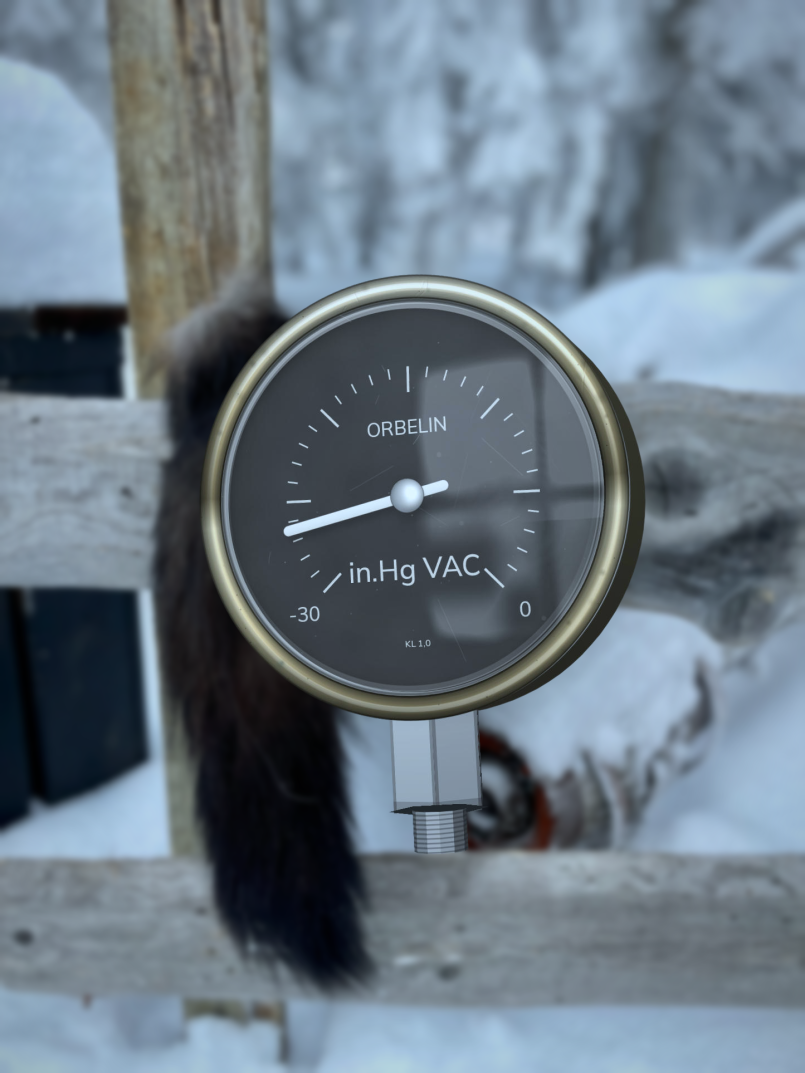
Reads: -26.5,inHg
